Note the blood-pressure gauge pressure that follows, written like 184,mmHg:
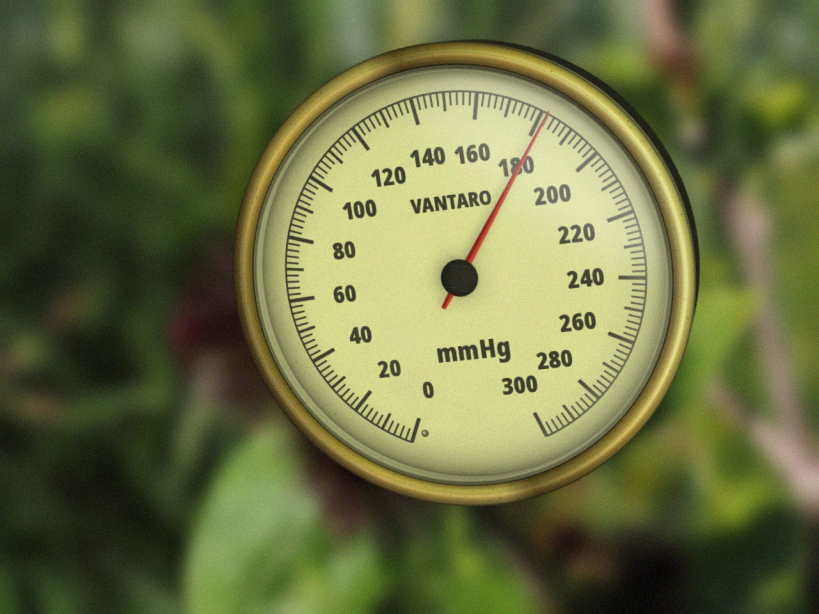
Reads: 182,mmHg
